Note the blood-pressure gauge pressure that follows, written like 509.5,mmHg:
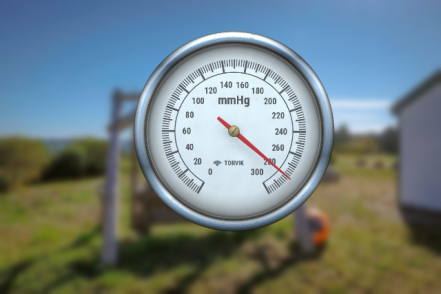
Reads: 280,mmHg
